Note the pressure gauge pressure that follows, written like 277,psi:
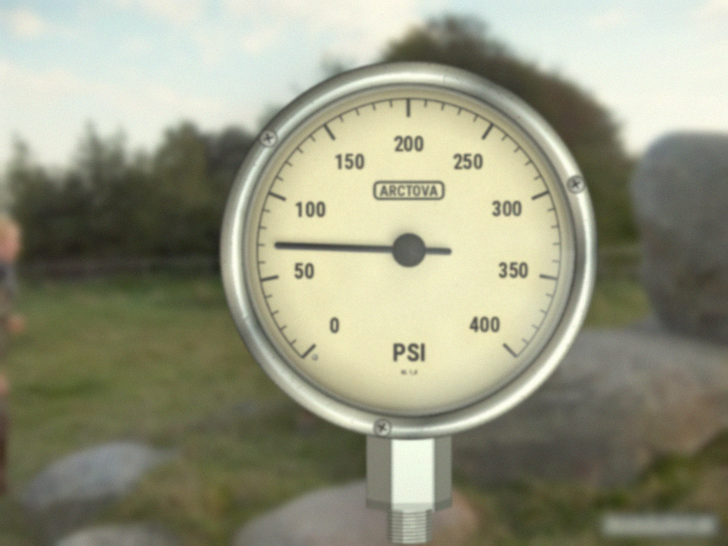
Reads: 70,psi
